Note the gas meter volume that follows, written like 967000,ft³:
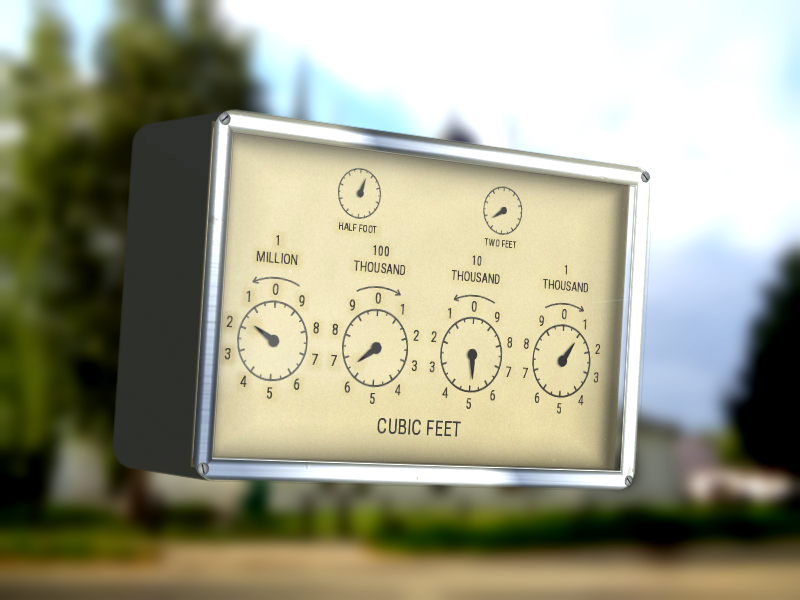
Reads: 165100,ft³
